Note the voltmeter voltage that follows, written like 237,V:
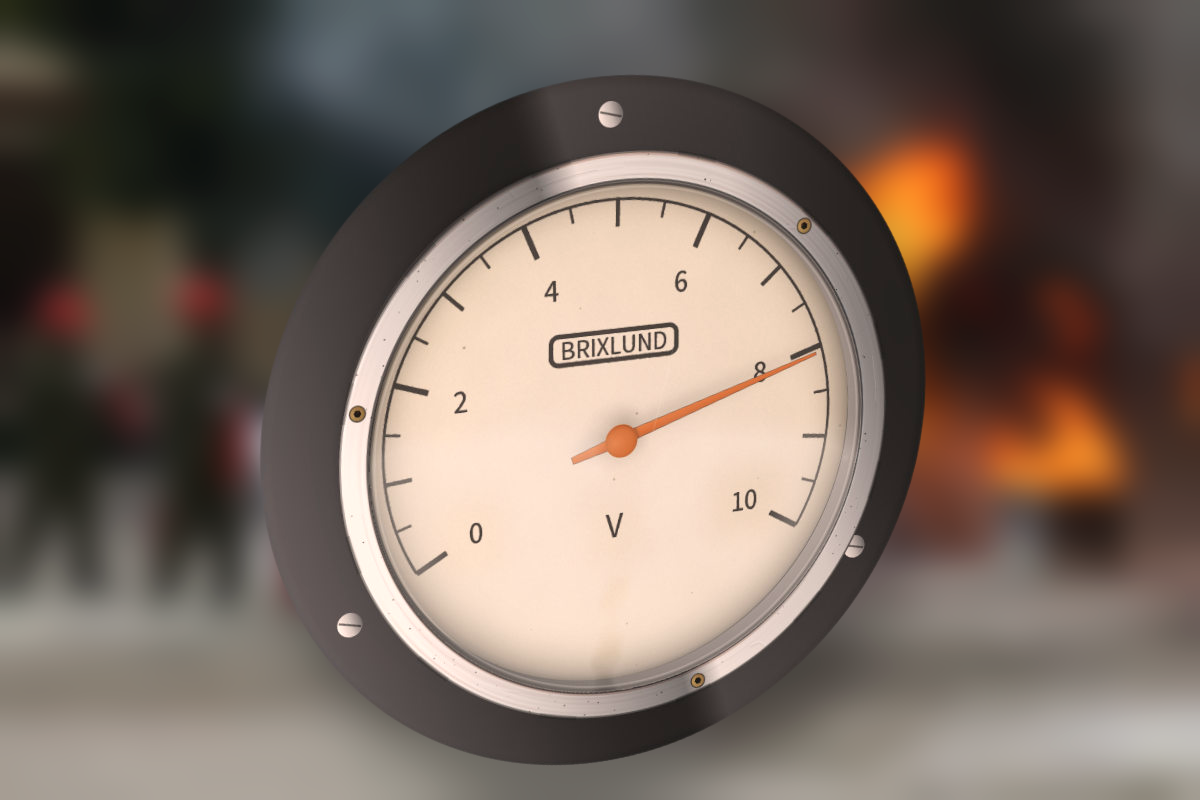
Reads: 8,V
